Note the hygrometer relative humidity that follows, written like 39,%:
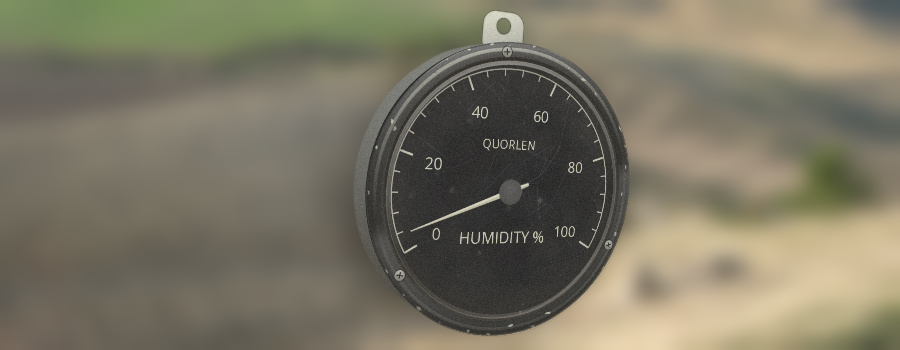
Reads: 4,%
